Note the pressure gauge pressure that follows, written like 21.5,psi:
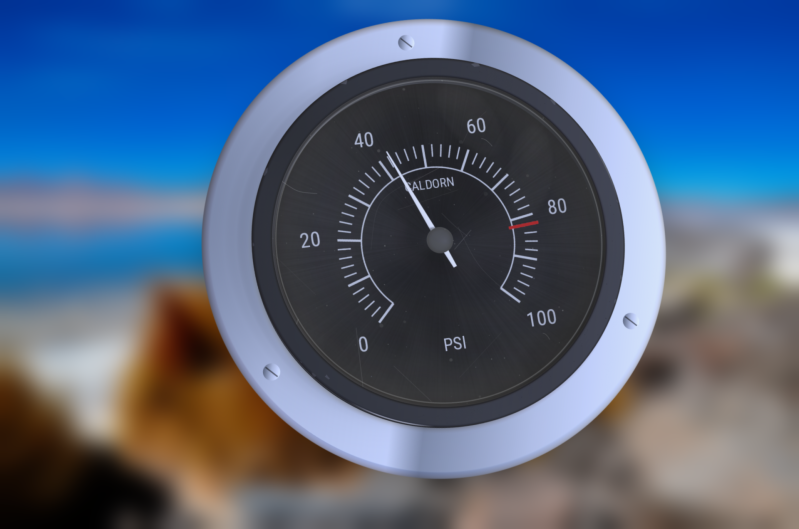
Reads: 42,psi
